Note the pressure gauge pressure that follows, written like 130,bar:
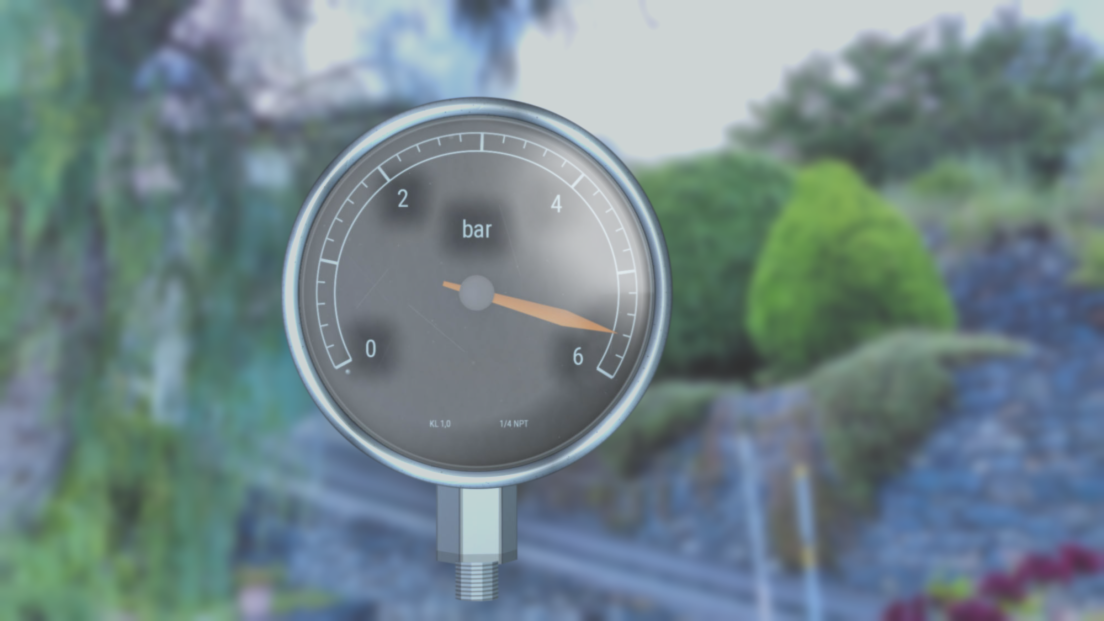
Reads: 5.6,bar
